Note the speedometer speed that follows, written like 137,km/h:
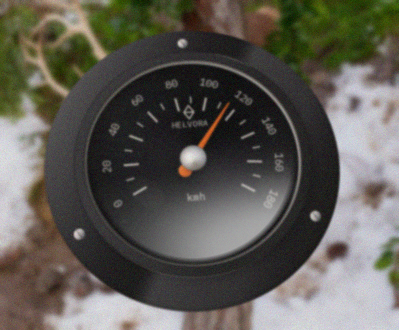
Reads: 115,km/h
